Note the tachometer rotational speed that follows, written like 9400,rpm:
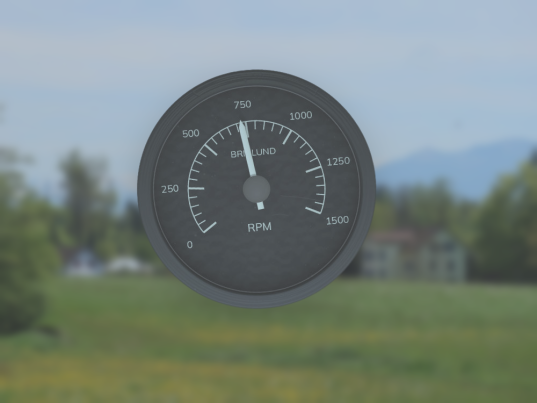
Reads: 725,rpm
